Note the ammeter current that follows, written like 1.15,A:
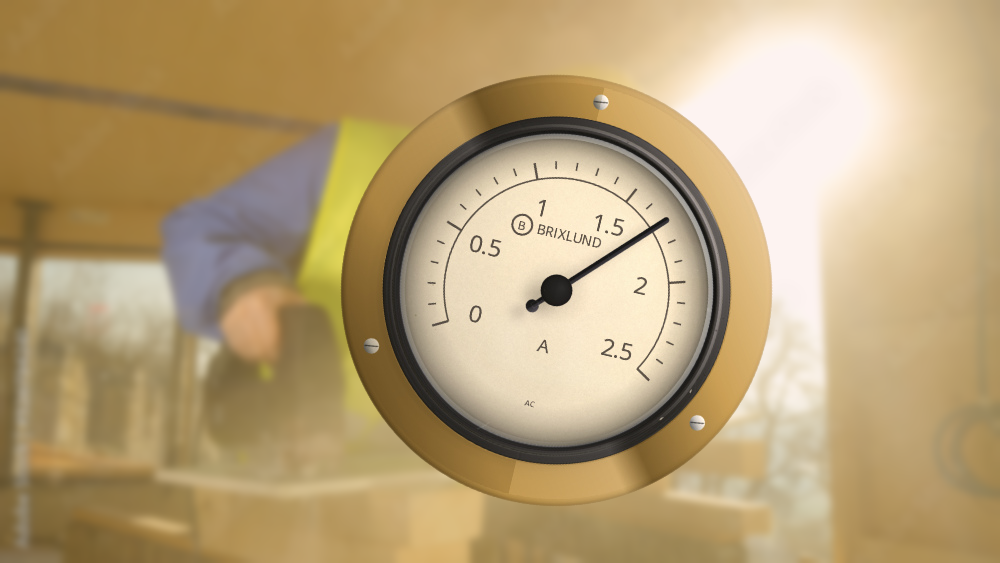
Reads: 1.7,A
